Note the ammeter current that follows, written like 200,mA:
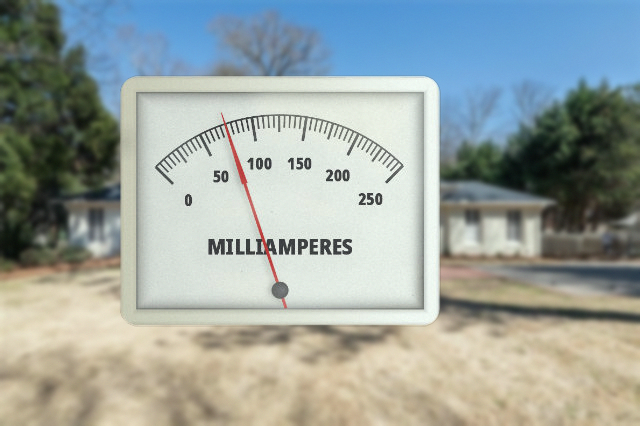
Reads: 75,mA
